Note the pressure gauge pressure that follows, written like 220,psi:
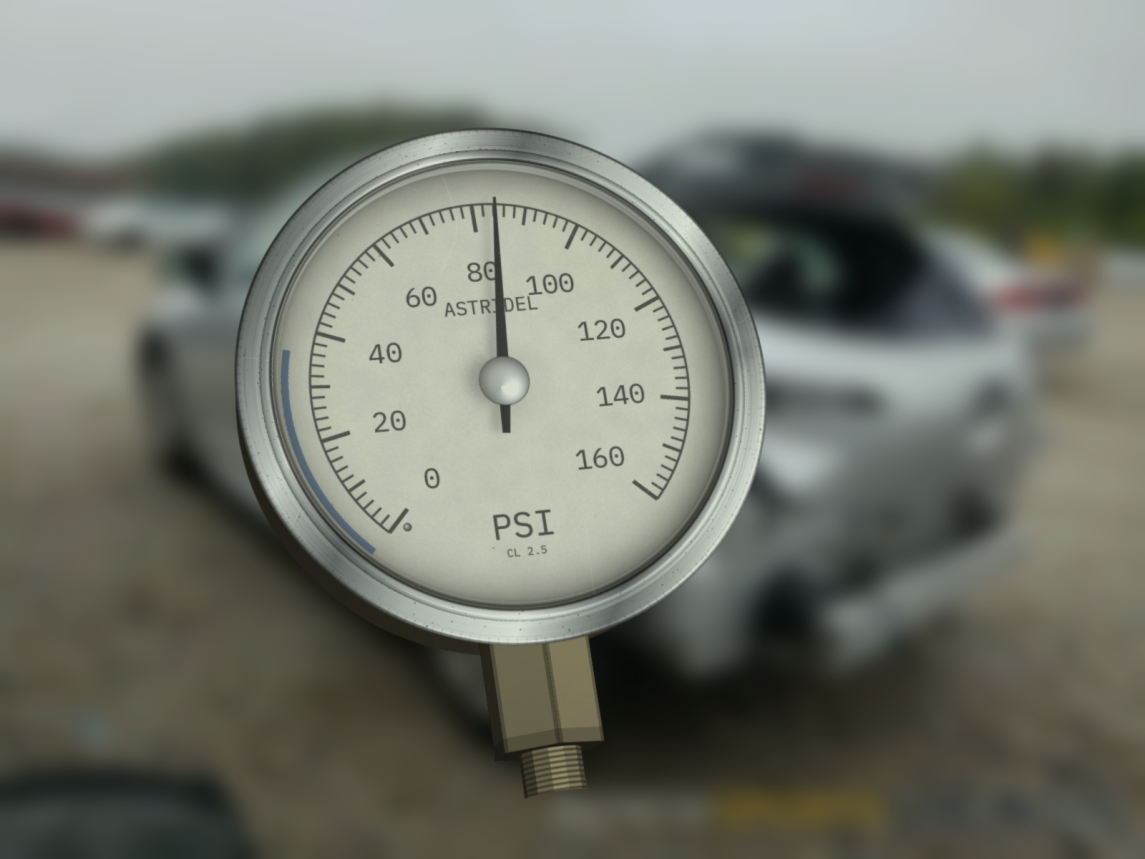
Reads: 84,psi
